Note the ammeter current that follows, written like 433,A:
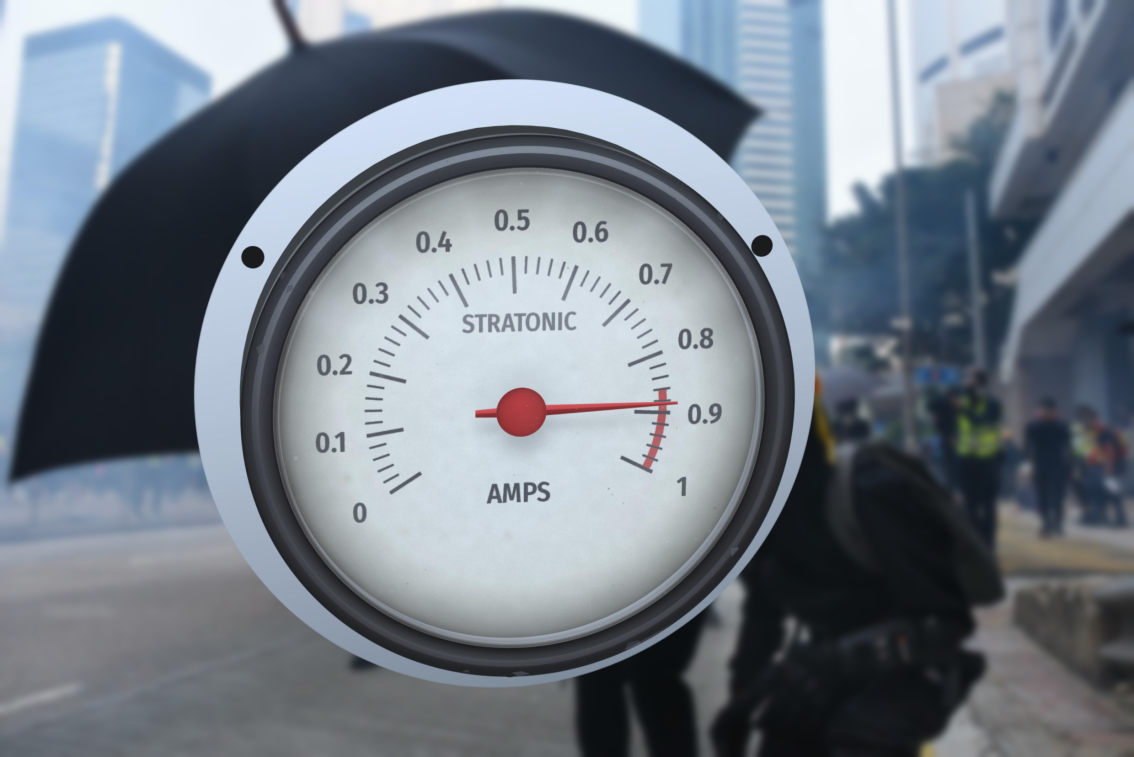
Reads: 0.88,A
